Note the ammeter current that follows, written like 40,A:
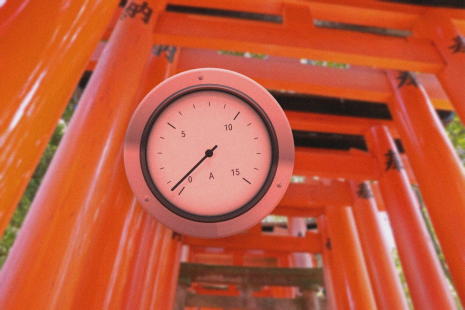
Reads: 0.5,A
